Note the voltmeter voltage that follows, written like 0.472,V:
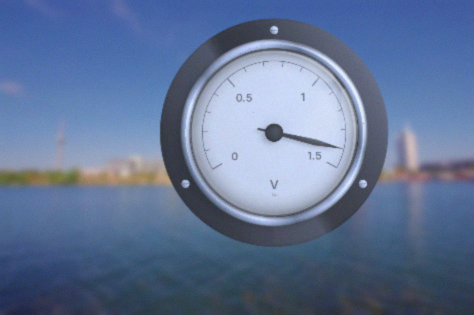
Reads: 1.4,V
